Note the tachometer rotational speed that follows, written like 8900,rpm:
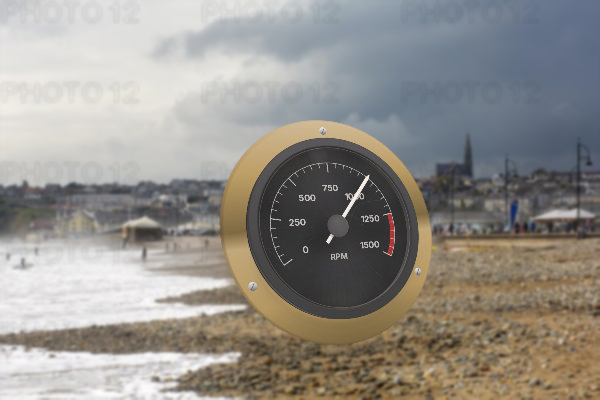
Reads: 1000,rpm
